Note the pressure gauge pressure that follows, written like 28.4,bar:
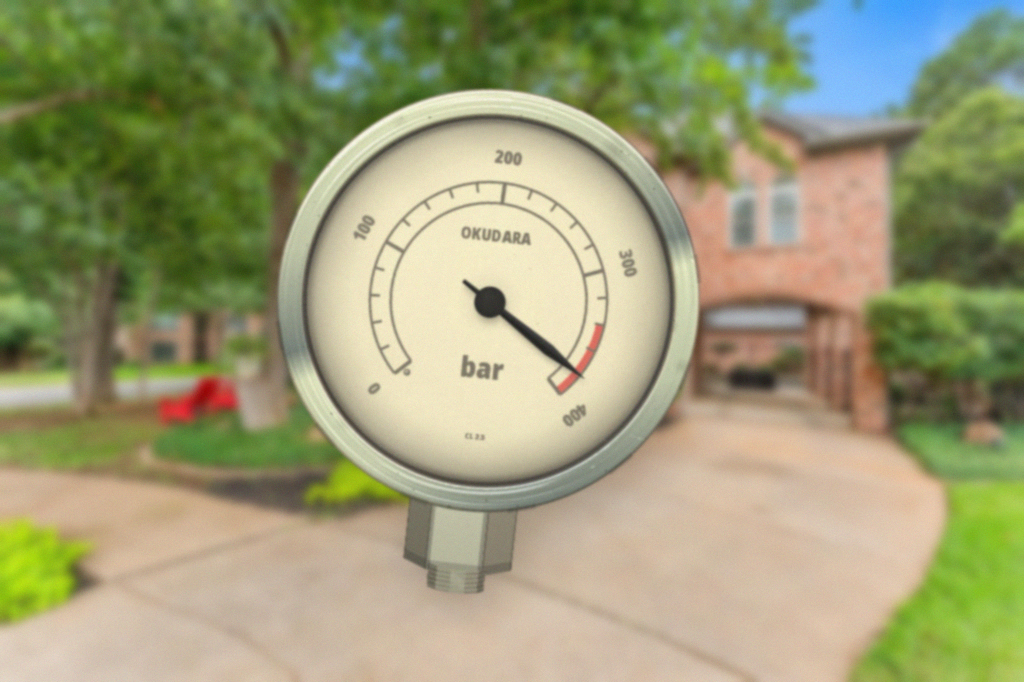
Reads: 380,bar
